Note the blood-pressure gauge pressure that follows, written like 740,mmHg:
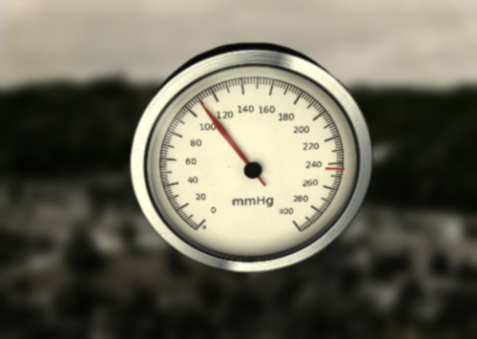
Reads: 110,mmHg
